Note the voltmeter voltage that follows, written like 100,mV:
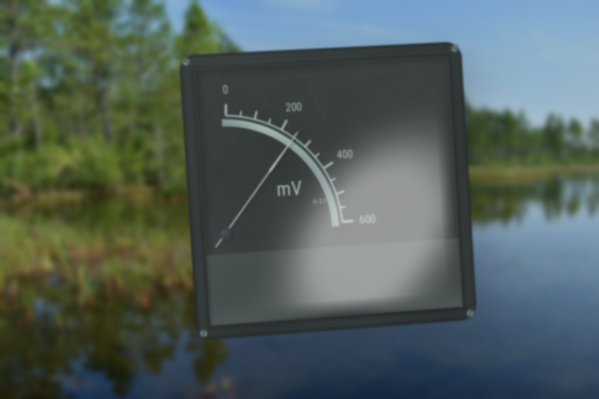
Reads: 250,mV
